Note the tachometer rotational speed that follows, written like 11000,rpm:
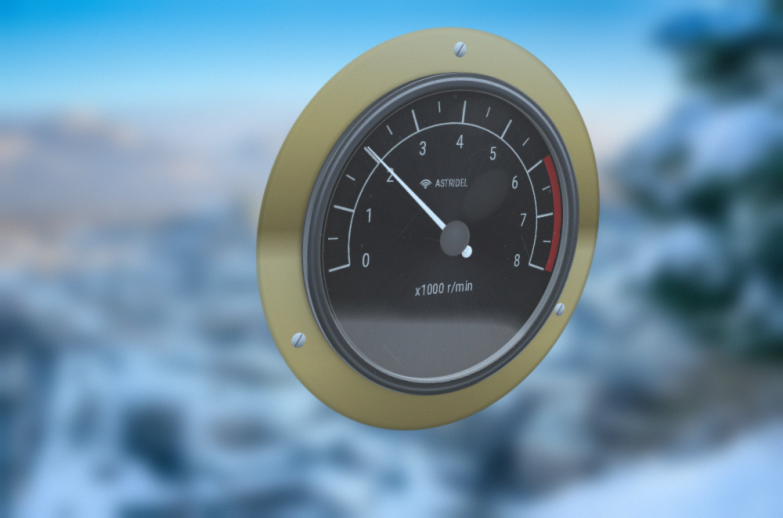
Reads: 2000,rpm
